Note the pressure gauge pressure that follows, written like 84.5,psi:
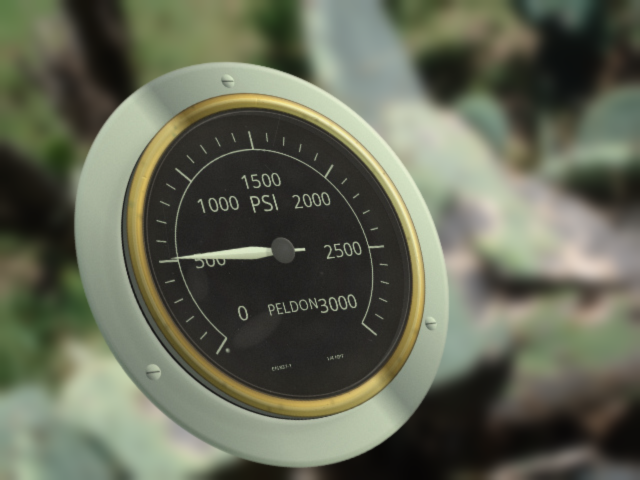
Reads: 500,psi
